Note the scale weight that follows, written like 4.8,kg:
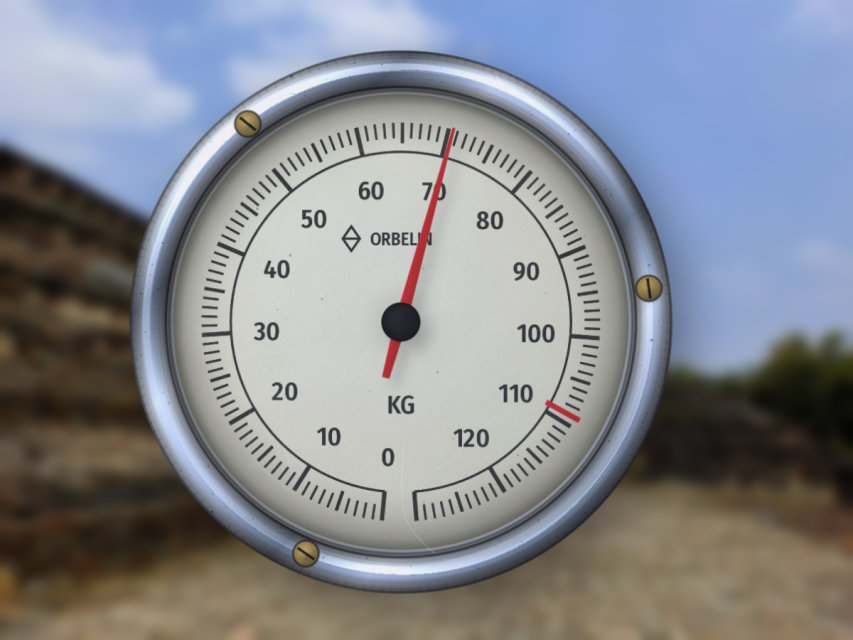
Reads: 70.5,kg
